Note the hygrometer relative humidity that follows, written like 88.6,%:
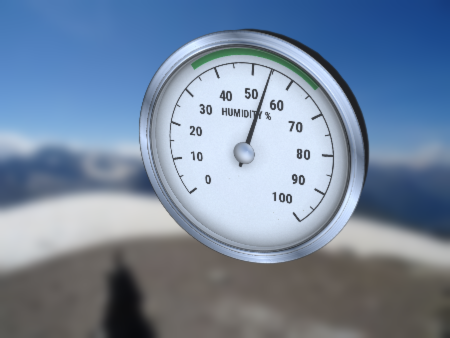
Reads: 55,%
